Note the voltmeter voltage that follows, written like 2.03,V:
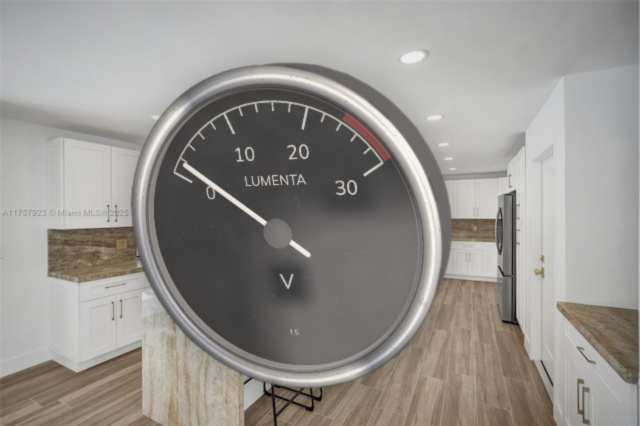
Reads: 2,V
